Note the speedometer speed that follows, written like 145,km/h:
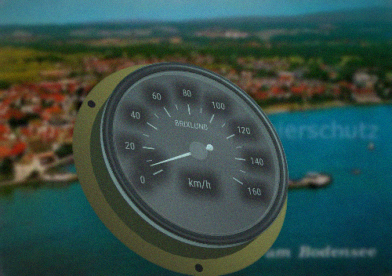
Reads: 5,km/h
